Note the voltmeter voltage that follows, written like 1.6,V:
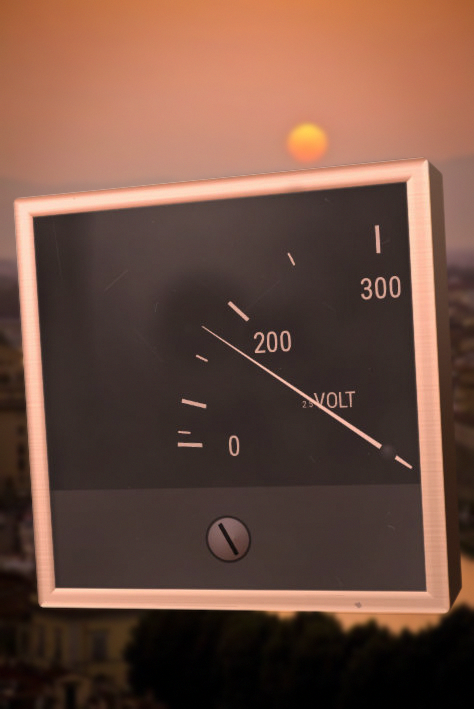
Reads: 175,V
